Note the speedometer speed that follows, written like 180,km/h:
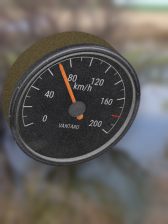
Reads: 70,km/h
